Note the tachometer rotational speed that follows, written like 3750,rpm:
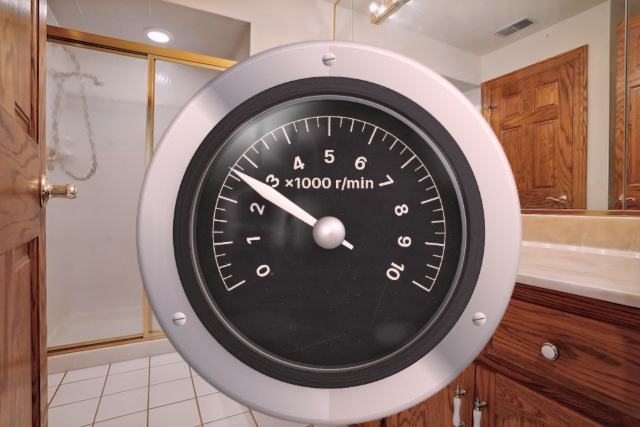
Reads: 2625,rpm
